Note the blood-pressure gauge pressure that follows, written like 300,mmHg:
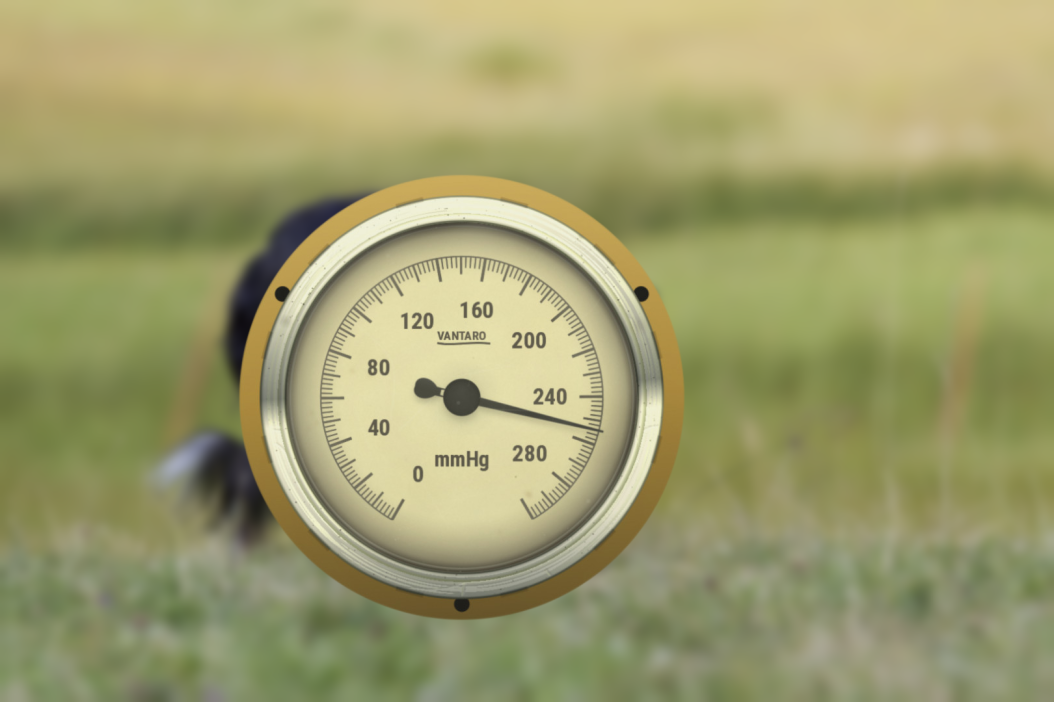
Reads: 254,mmHg
